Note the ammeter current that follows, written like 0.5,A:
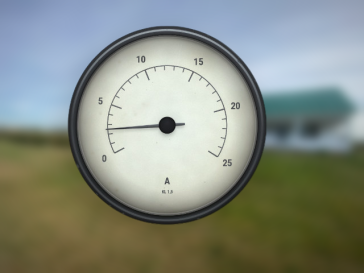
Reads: 2.5,A
